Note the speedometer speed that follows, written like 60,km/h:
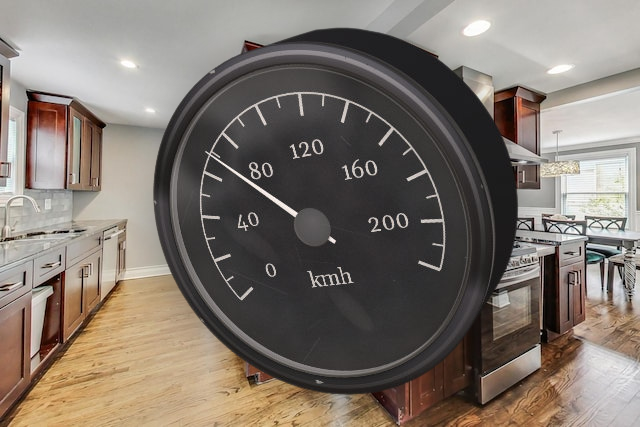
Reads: 70,km/h
